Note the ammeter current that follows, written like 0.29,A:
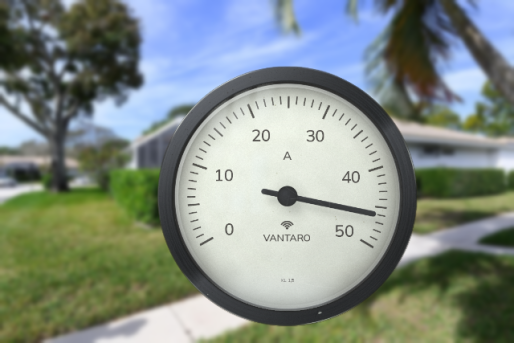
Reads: 46,A
